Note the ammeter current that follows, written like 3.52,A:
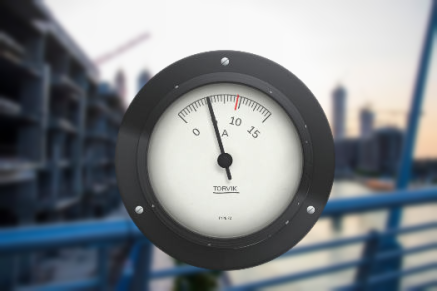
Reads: 5,A
